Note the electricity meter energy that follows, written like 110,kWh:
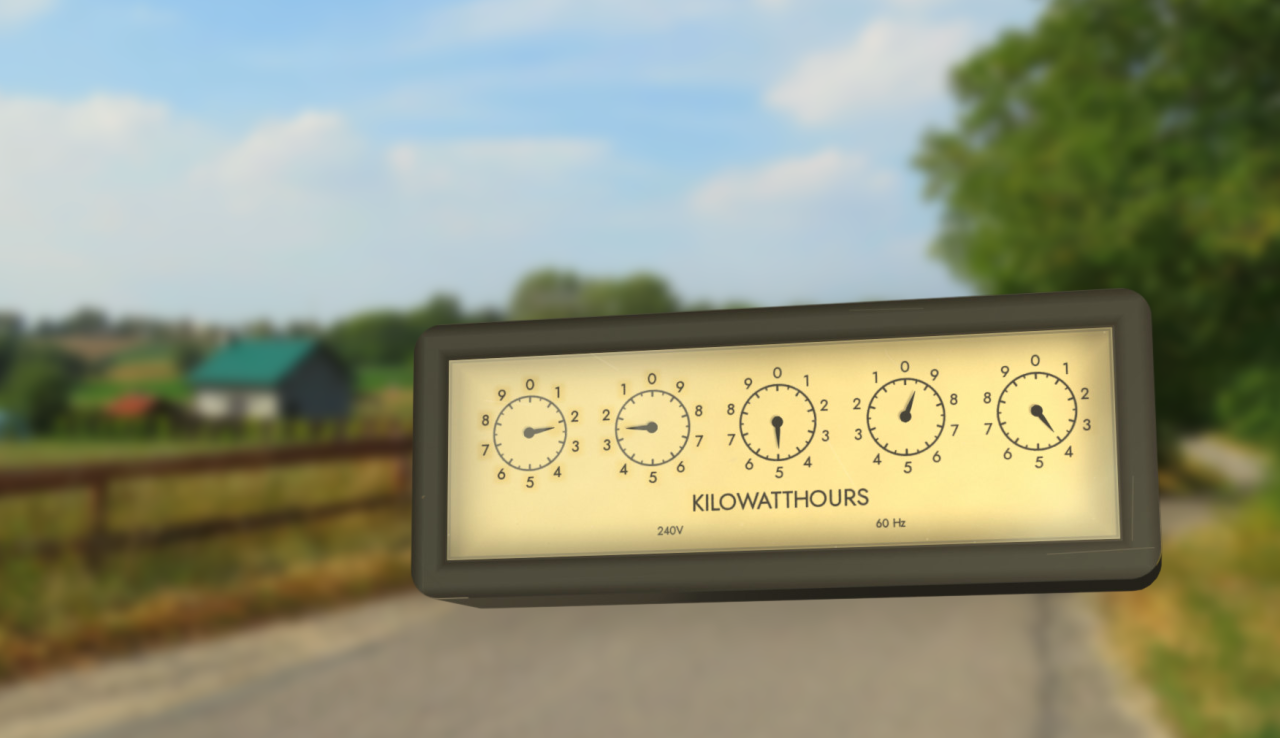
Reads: 22494,kWh
